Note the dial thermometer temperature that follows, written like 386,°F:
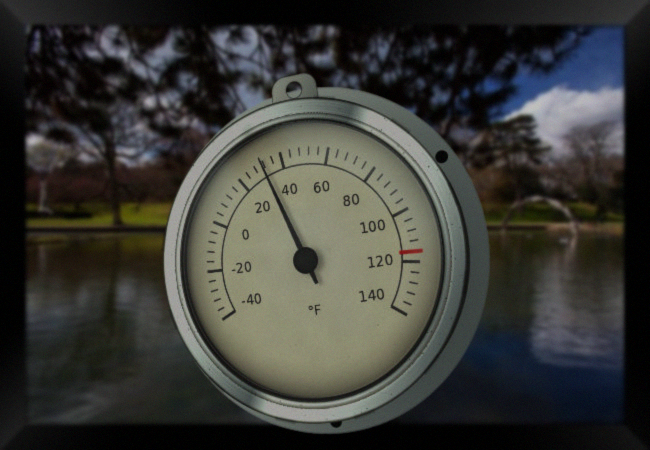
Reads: 32,°F
